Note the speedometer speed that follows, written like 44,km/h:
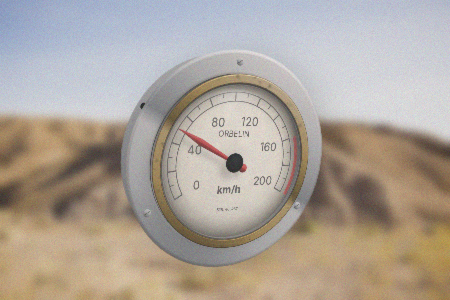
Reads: 50,km/h
